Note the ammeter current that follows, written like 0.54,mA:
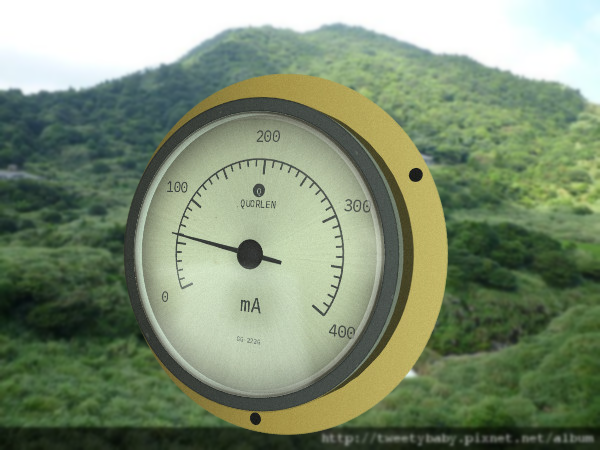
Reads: 60,mA
